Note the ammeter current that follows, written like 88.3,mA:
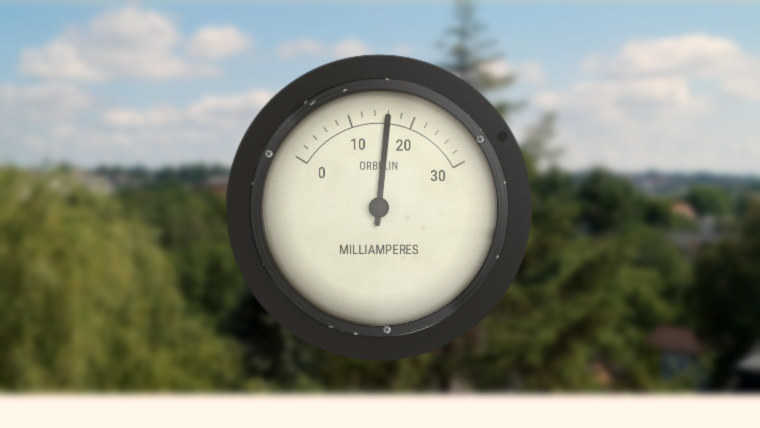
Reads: 16,mA
